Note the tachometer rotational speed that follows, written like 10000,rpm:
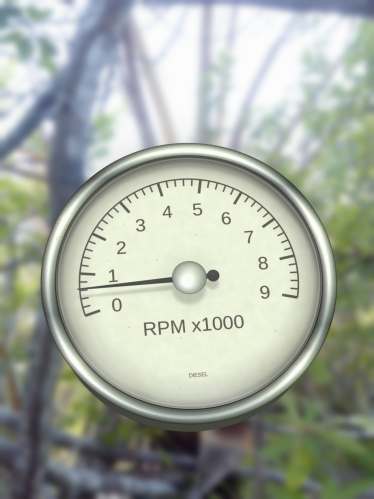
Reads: 600,rpm
